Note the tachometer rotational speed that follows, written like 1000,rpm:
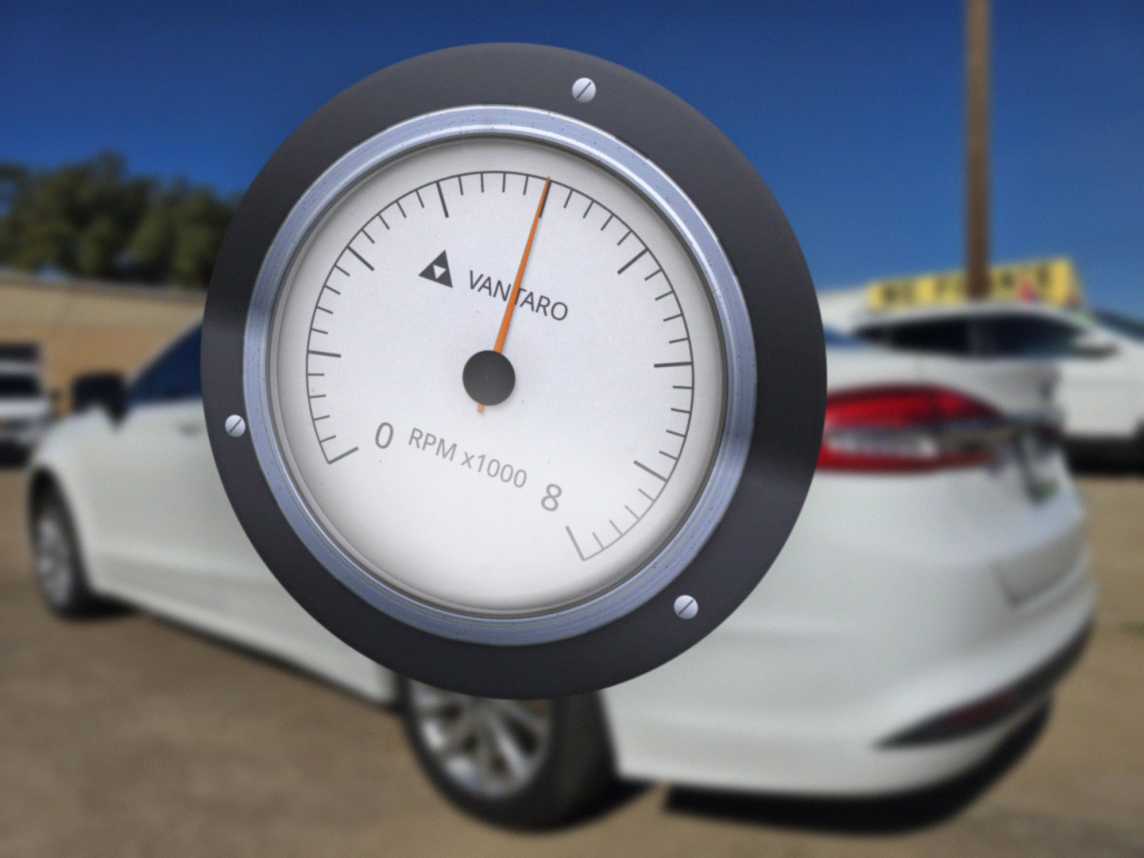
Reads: 4000,rpm
